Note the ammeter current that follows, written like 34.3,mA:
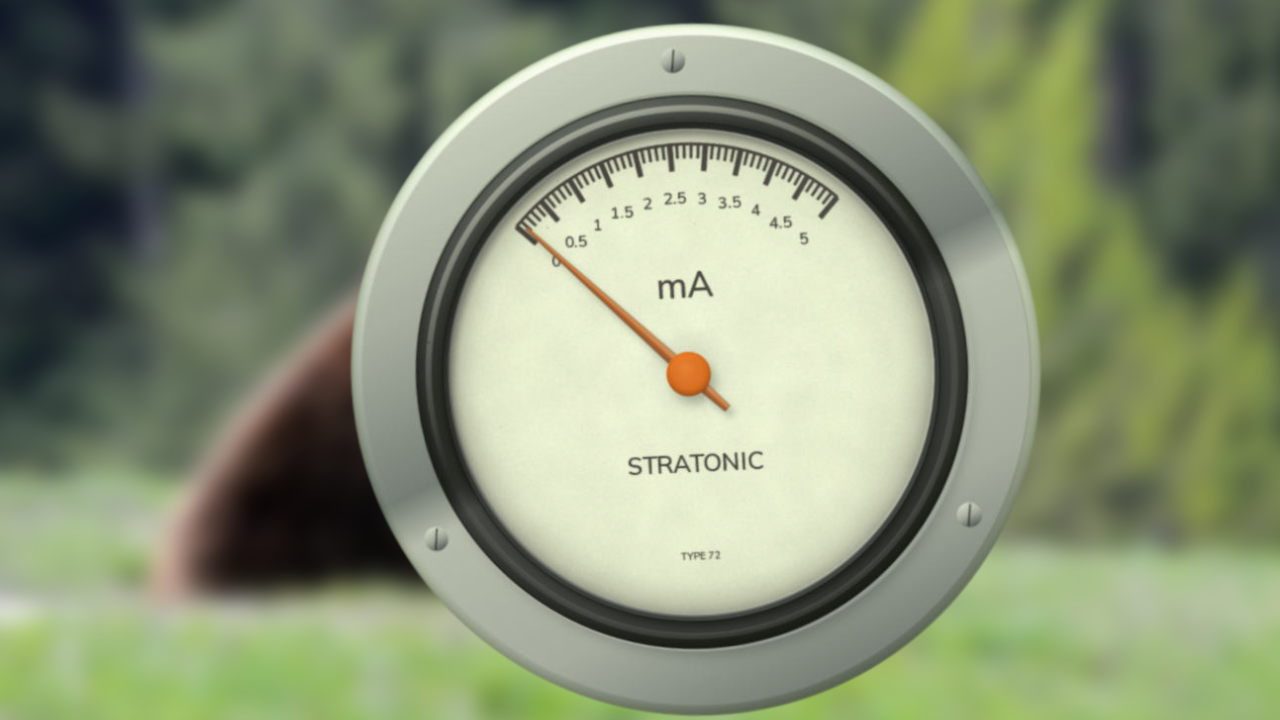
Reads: 0.1,mA
